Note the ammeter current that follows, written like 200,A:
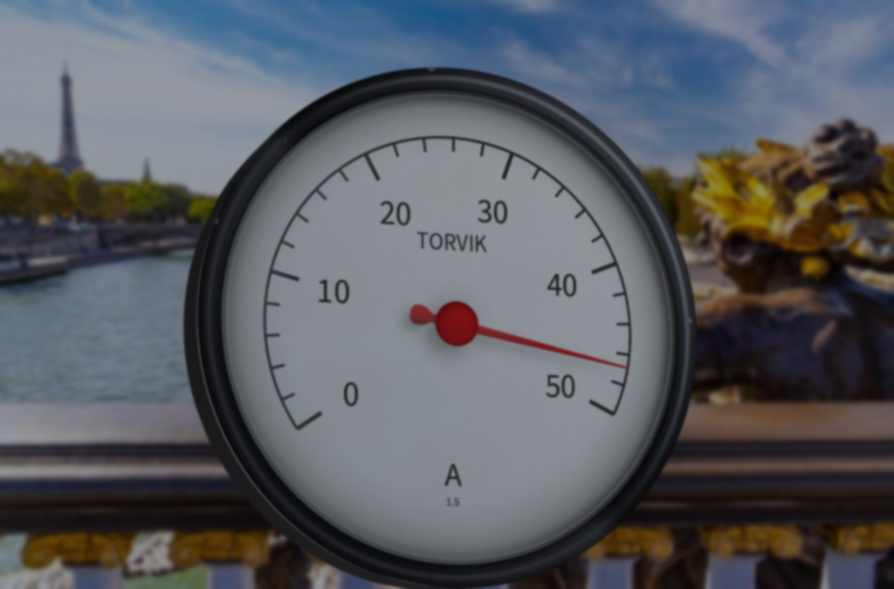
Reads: 47,A
